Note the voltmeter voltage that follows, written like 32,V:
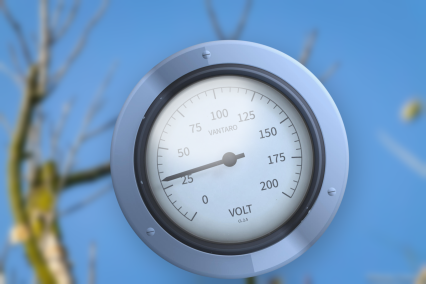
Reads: 30,V
